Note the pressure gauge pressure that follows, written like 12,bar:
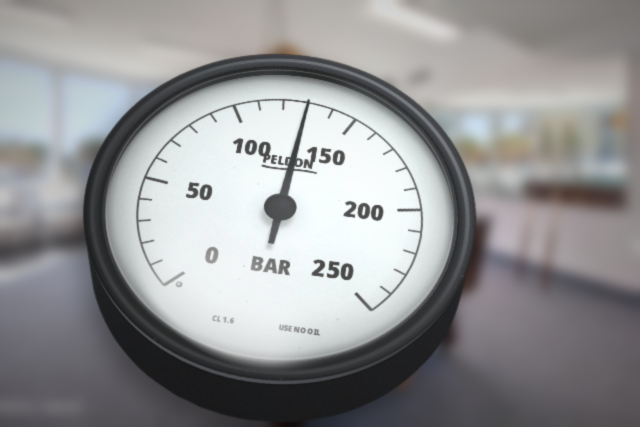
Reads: 130,bar
